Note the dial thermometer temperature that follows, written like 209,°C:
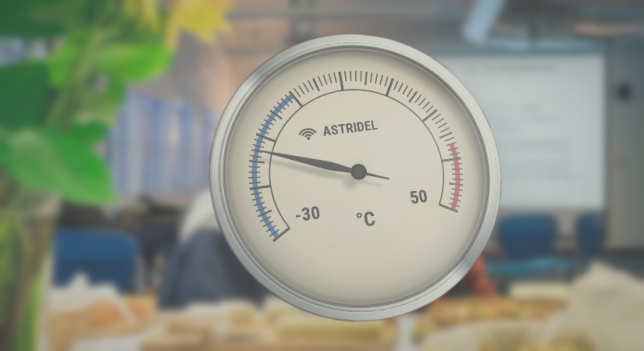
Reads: -13,°C
